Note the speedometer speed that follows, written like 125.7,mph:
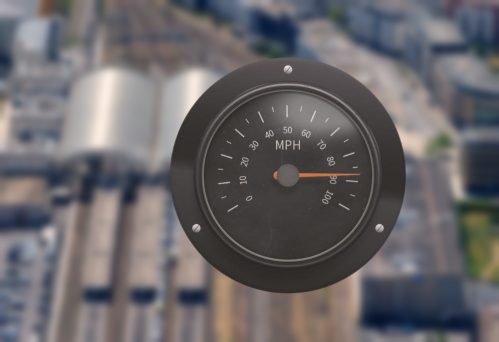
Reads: 87.5,mph
